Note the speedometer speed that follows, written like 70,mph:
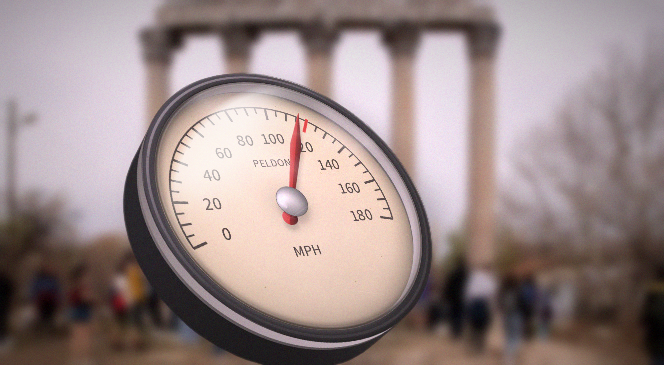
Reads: 115,mph
